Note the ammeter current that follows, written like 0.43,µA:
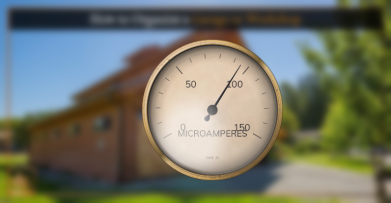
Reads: 95,µA
